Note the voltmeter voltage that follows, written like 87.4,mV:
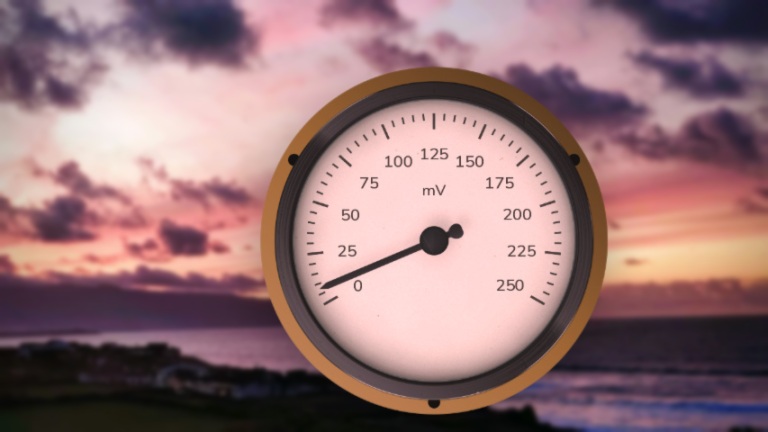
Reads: 7.5,mV
